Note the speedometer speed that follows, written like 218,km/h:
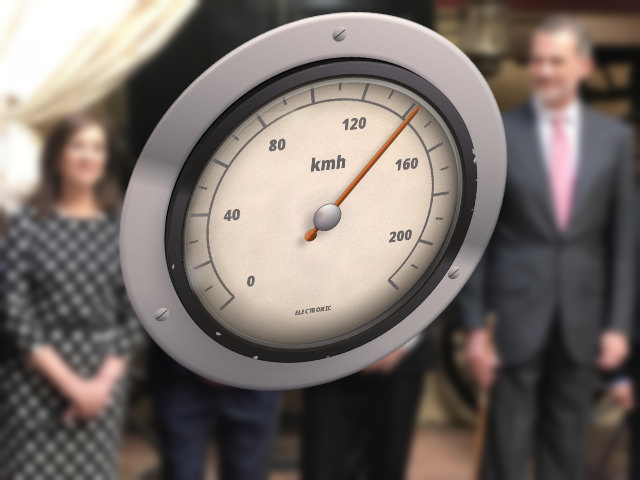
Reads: 140,km/h
